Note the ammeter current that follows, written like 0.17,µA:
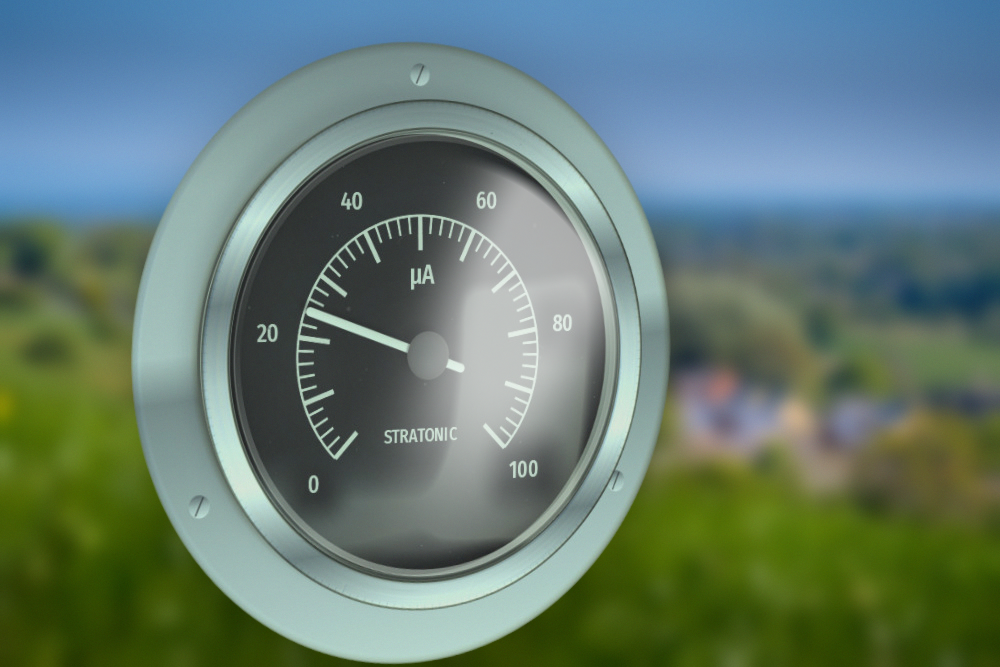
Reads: 24,µA
